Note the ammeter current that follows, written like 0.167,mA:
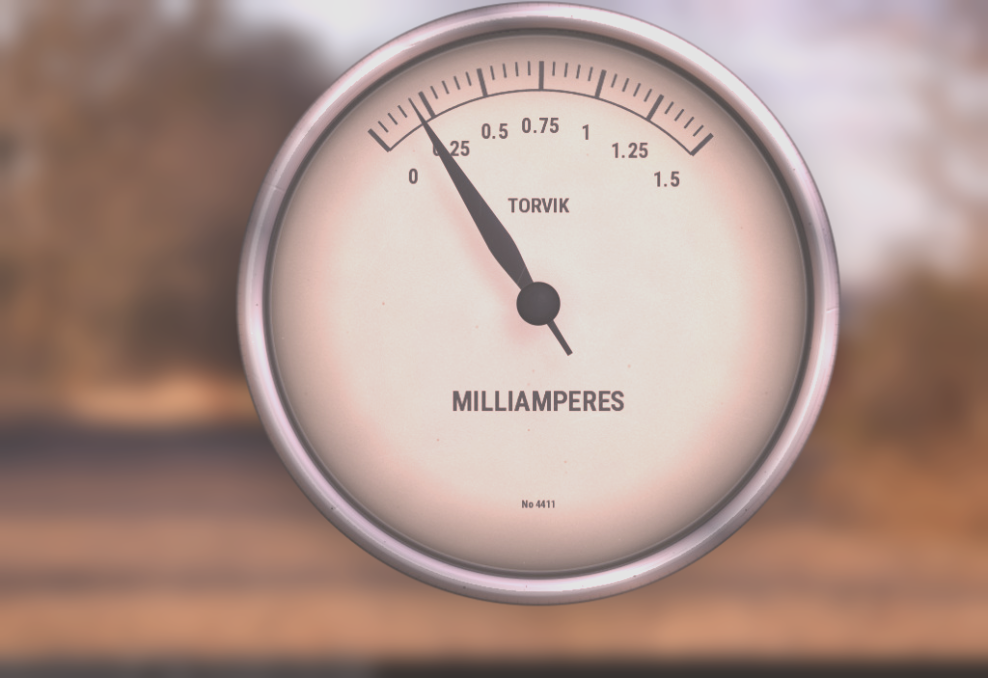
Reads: 0.2,mA
